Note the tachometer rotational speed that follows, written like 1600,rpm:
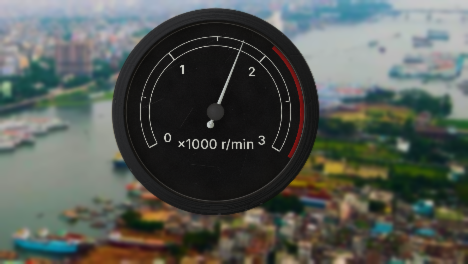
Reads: 1750,rpm
